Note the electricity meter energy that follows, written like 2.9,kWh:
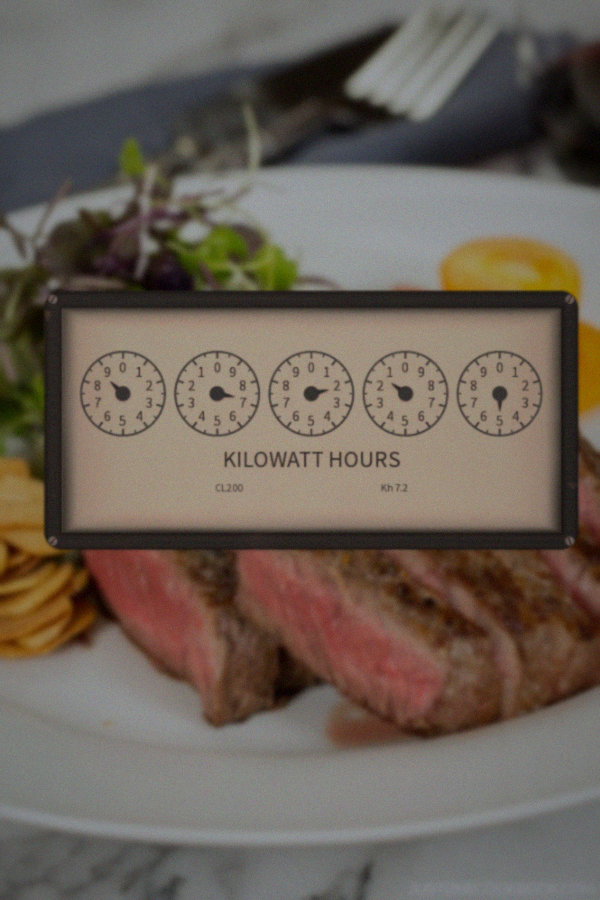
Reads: 87215,kWh
